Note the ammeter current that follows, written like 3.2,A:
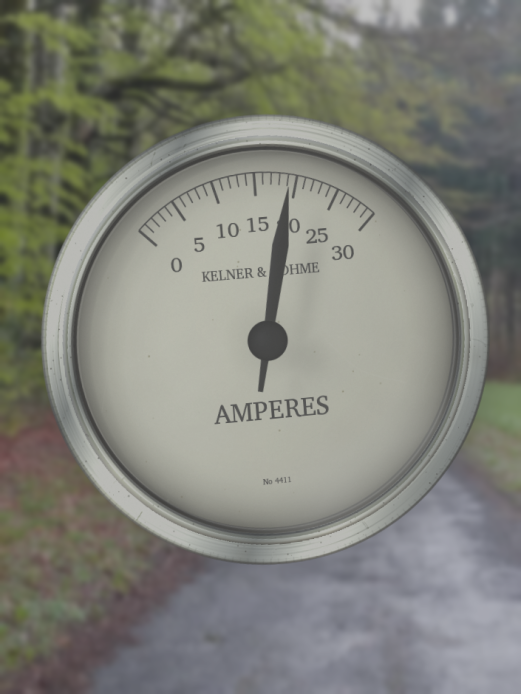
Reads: 19,A
